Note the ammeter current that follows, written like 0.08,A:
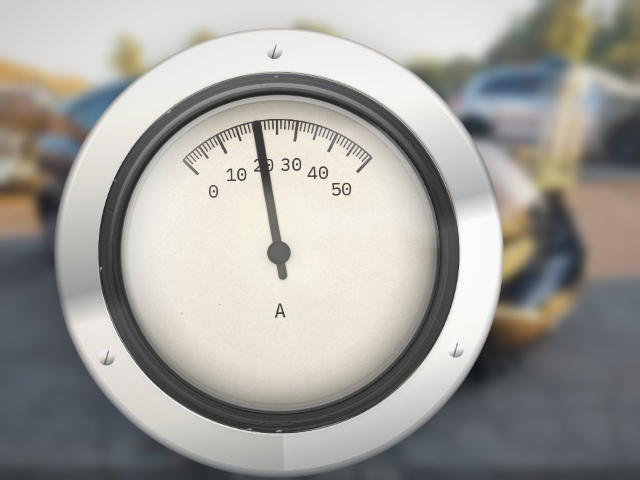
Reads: 20,A
